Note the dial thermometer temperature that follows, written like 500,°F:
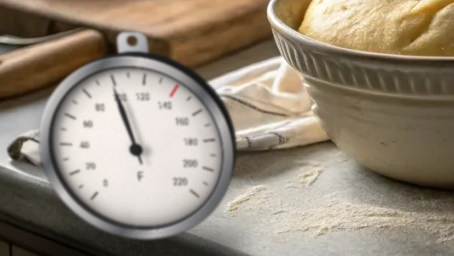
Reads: 100,°F
